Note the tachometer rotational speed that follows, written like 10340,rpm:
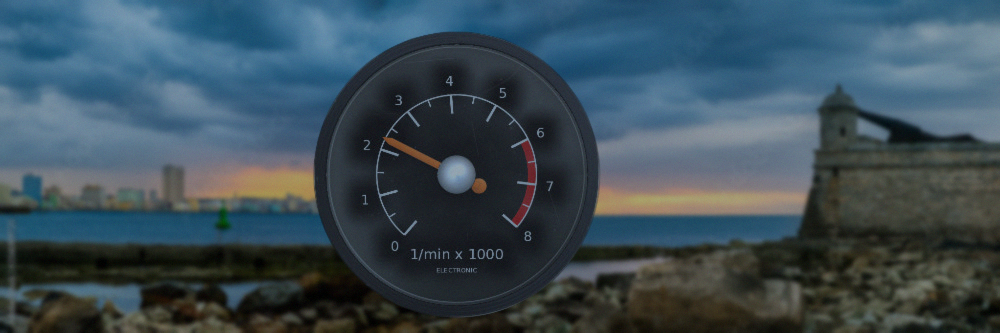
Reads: 2250,rpm
